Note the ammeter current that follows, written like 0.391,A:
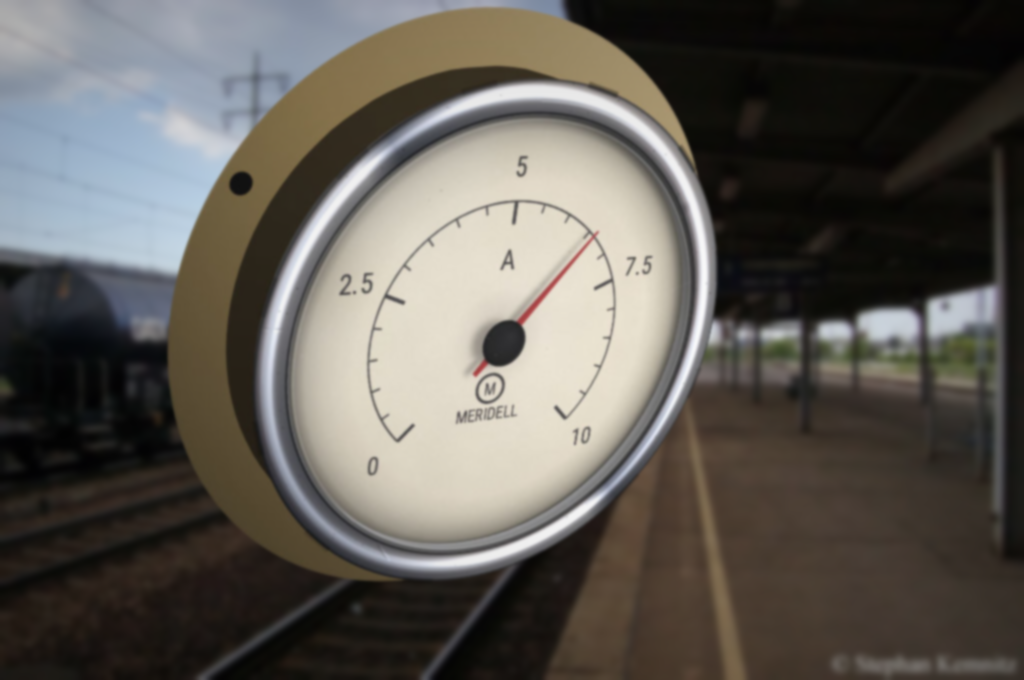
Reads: 6.5,A
